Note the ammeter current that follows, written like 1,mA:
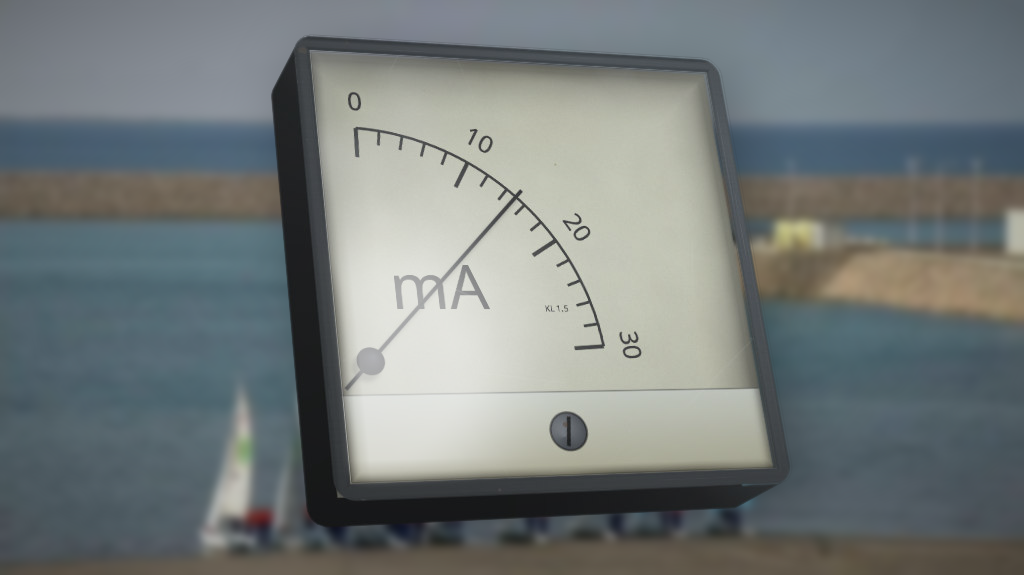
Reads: 15,mA
